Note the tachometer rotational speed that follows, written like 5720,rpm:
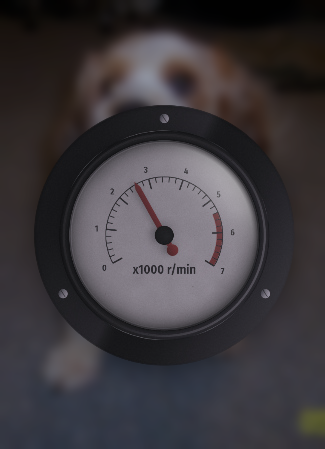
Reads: 2600,rpm
